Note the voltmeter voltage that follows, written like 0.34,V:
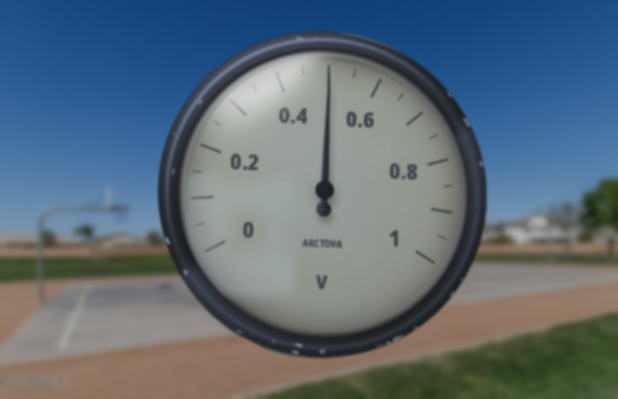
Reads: 0.5,V
